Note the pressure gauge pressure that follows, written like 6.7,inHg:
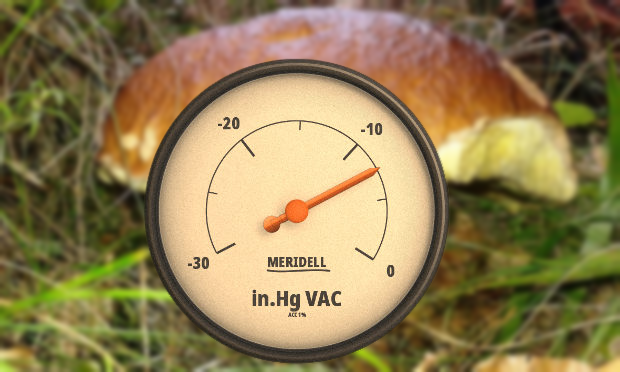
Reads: -7.5,inHg
